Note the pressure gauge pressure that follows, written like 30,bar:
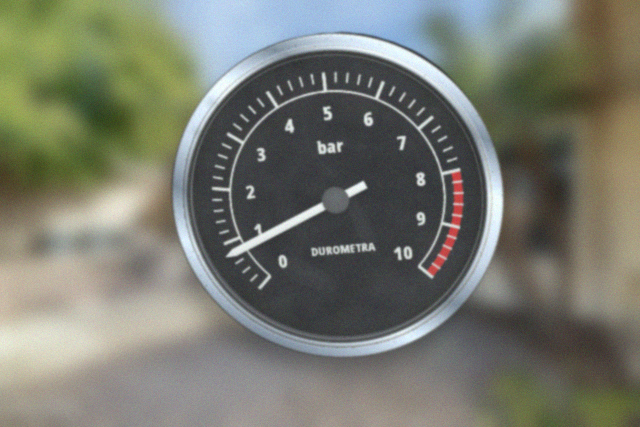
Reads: 0.8,bar
